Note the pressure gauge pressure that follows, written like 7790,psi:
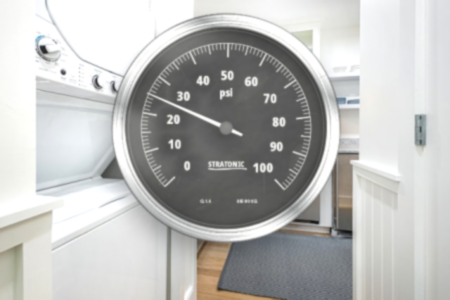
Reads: 25,psi
